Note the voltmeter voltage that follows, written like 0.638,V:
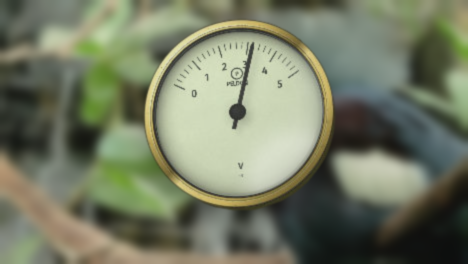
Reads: 3.2,V
